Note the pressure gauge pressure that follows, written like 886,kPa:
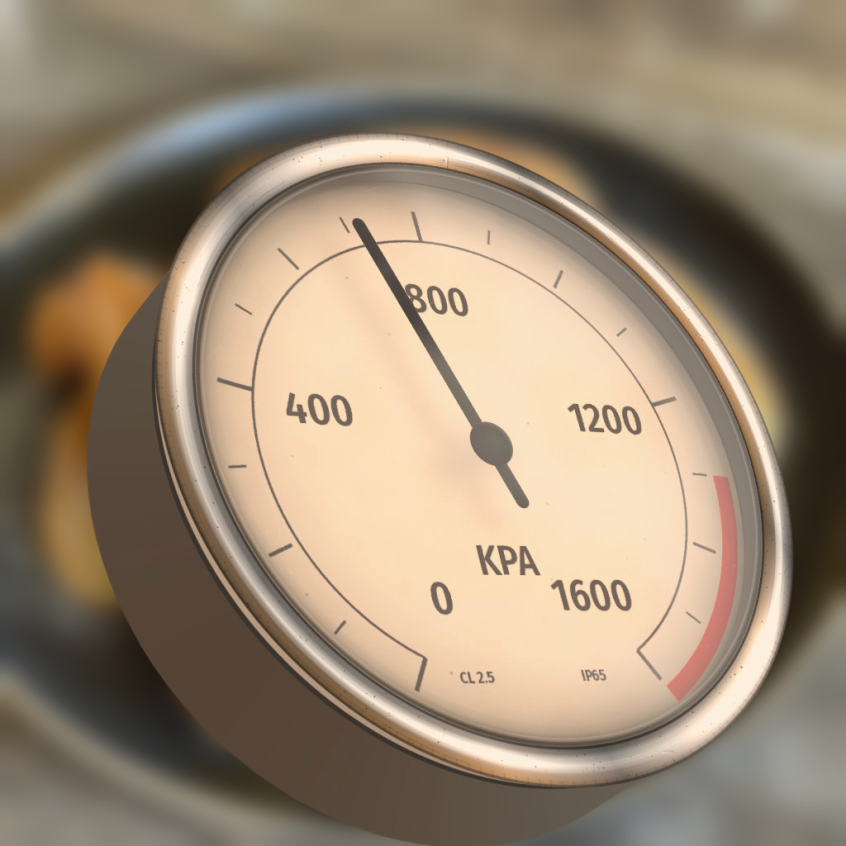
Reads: 700,kPa
